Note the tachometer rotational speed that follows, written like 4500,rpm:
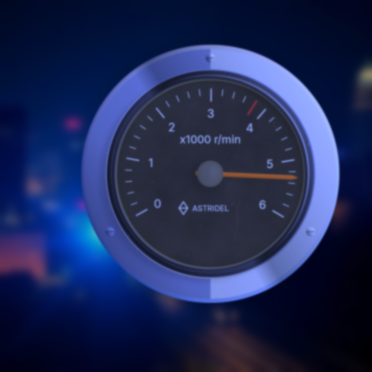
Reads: 5300,rpm
